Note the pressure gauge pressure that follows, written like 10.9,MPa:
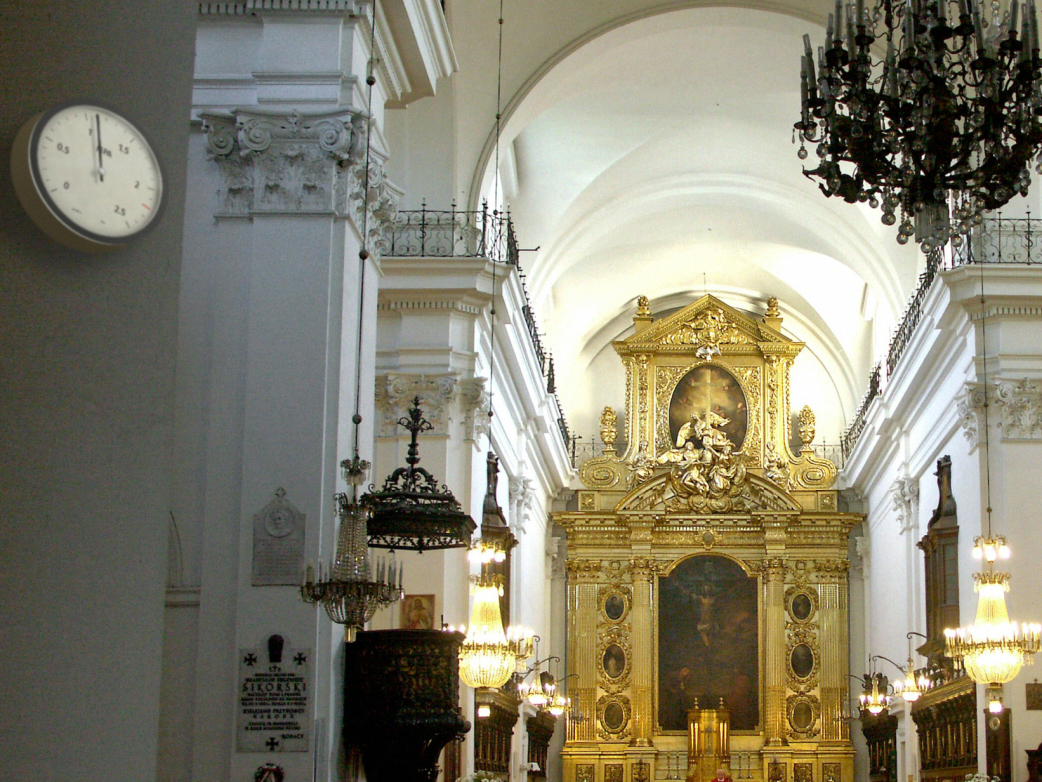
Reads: 1.1,MPa
